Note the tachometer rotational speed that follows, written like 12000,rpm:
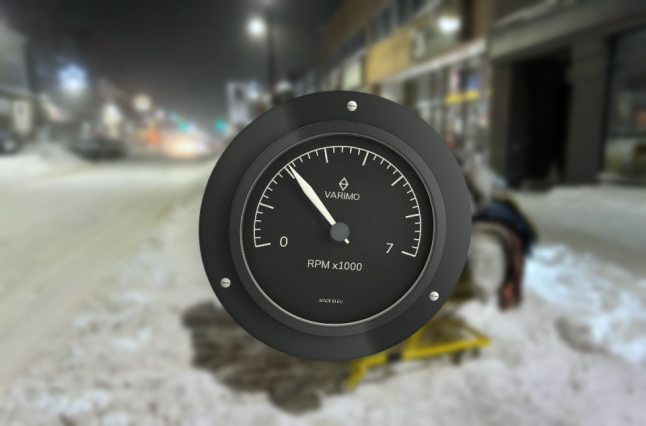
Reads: 2100,rpm
